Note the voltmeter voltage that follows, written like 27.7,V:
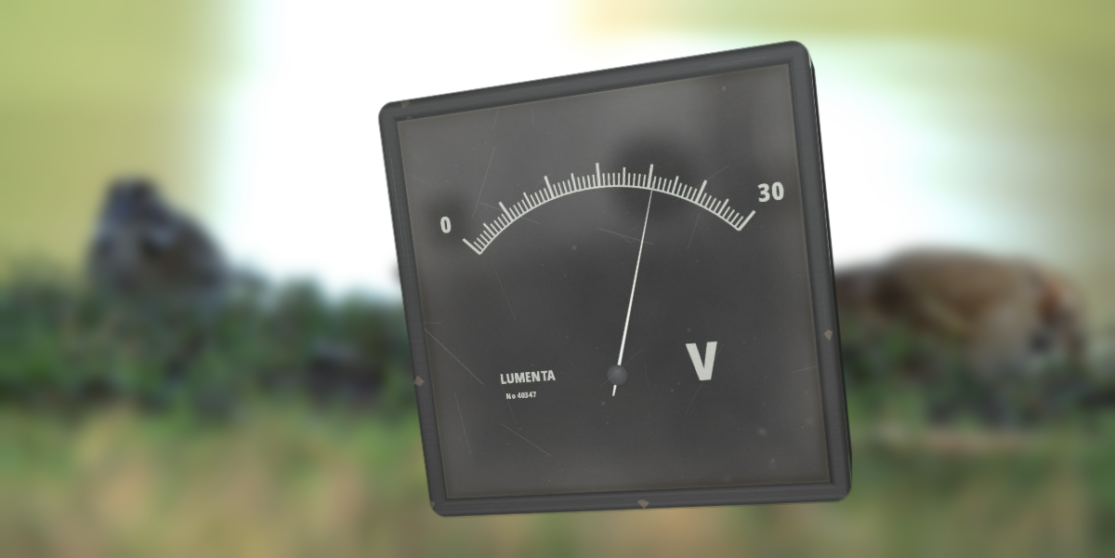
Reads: 20.5,V
